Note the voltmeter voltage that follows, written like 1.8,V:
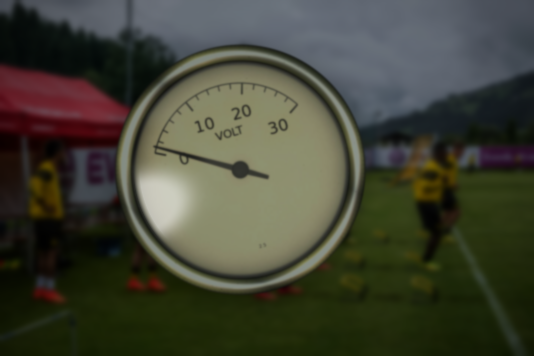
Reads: 1,V
